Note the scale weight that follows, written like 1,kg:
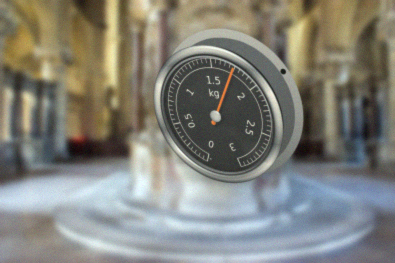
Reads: 1.75,kg
